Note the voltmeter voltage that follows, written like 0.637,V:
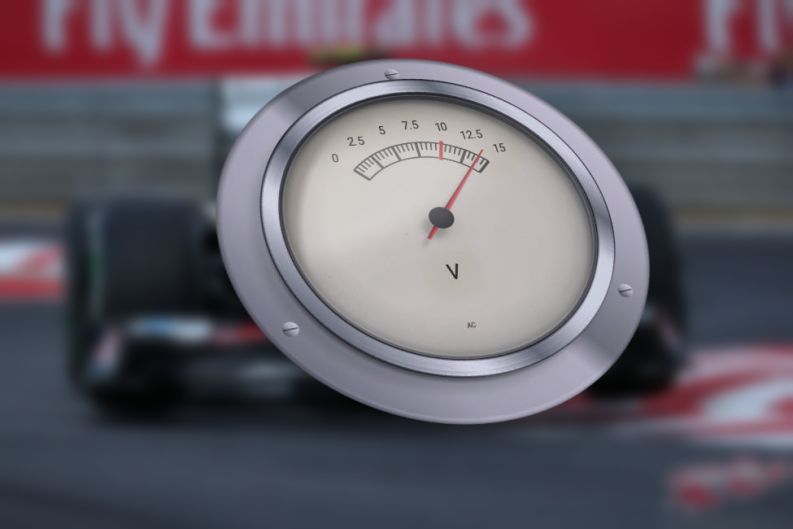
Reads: 14,V
